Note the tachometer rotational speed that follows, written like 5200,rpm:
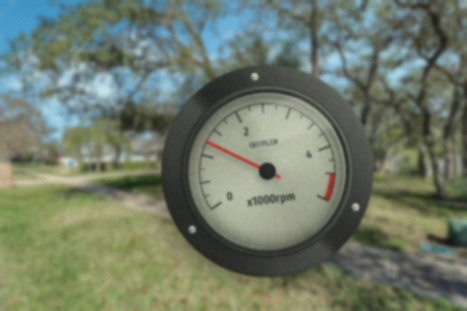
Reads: 1250,rpm
